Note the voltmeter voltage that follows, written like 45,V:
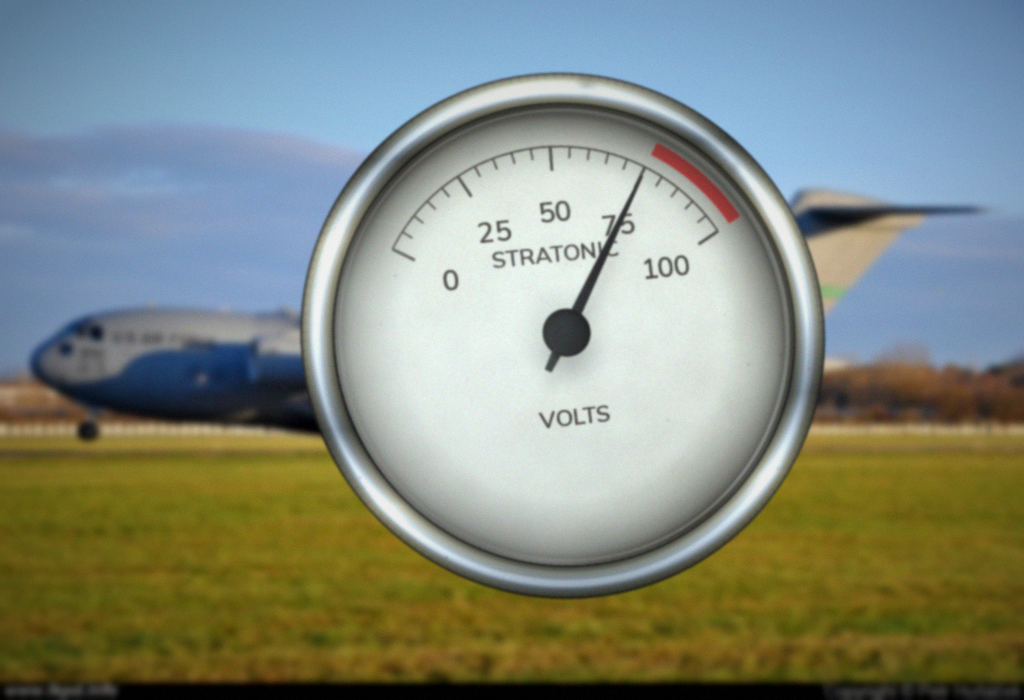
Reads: 75,V
